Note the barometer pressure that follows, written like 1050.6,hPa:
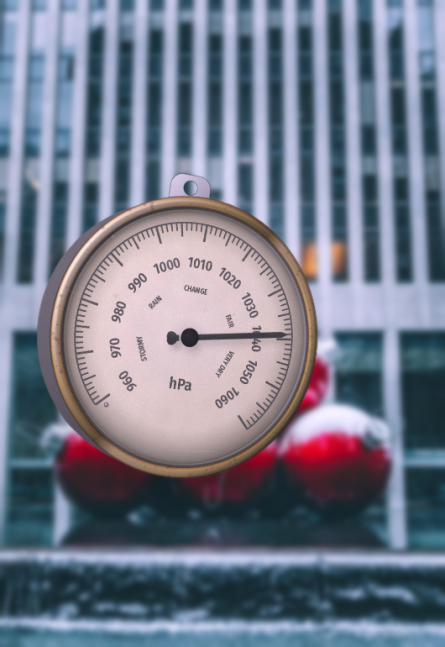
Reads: 1039,hPa
